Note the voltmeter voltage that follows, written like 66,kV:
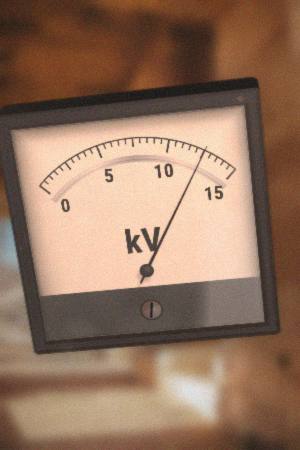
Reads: 12.5,kV
